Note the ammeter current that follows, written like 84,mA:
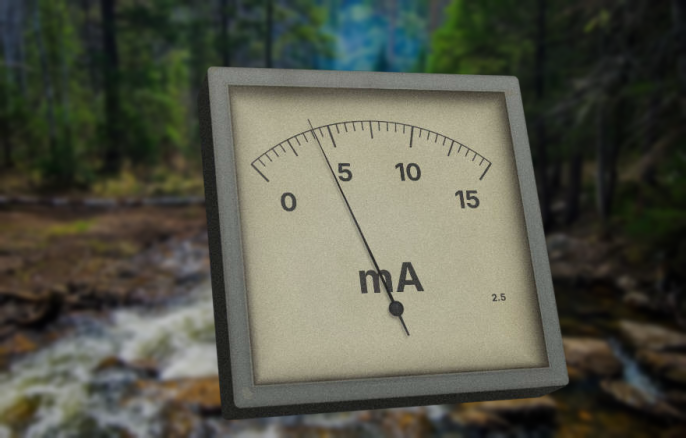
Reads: 4,mA
